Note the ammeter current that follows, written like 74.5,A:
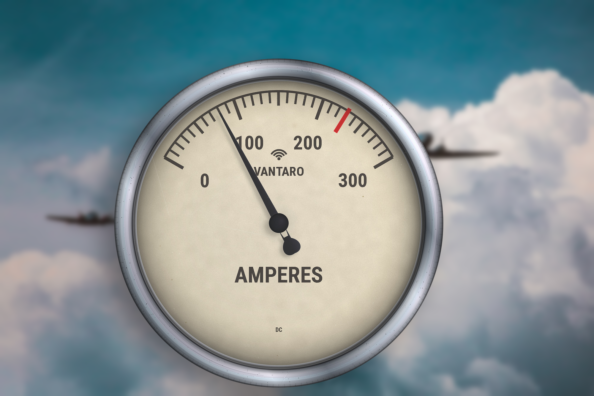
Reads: 80,A
